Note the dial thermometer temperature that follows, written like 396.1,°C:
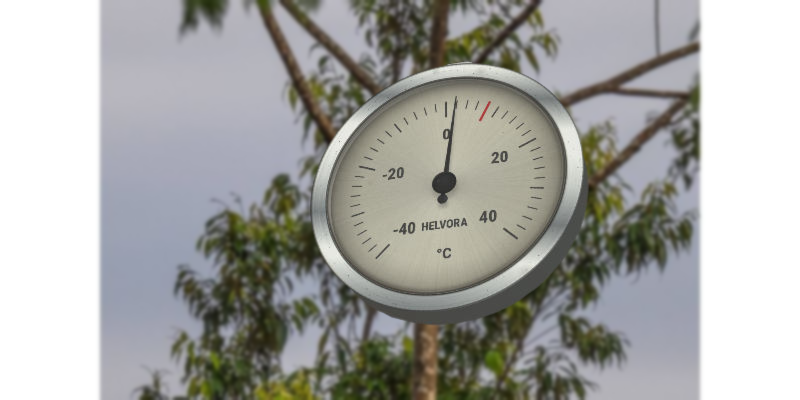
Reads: 2,°C
